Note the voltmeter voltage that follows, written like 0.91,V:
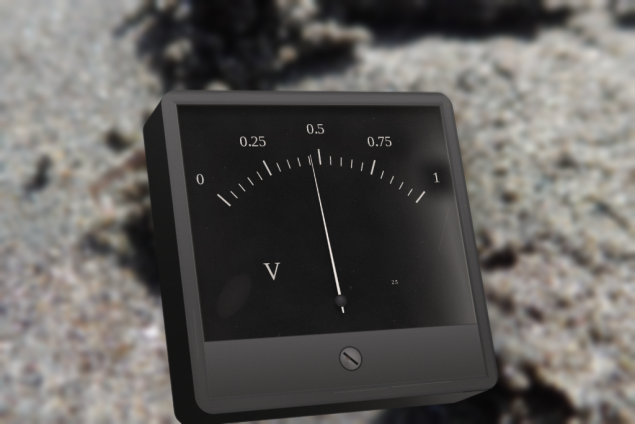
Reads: 0.45,V
